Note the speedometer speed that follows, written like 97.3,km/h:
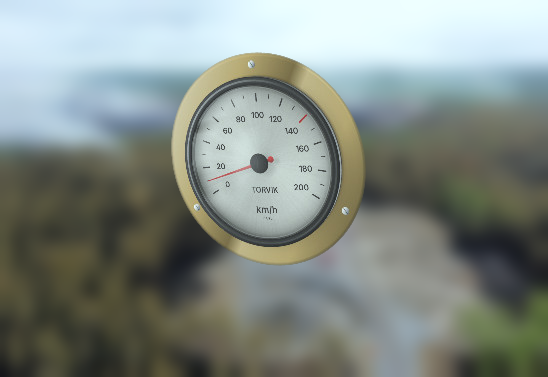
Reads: 10,km/h
